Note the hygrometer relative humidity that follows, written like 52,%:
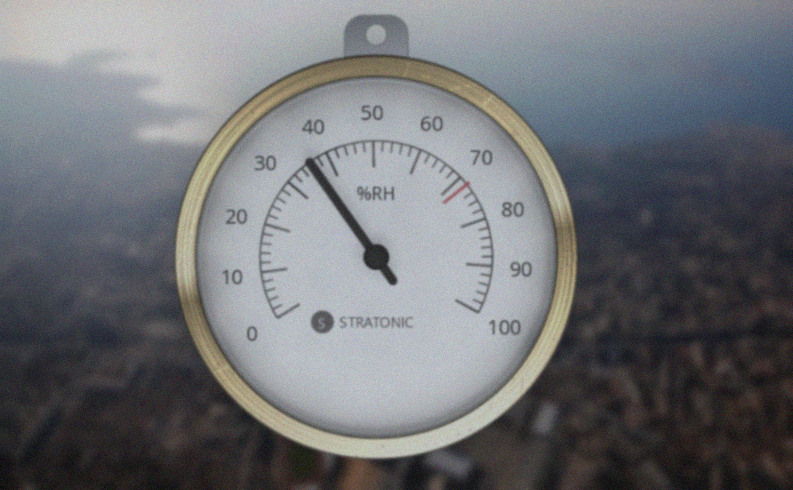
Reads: 36,%
